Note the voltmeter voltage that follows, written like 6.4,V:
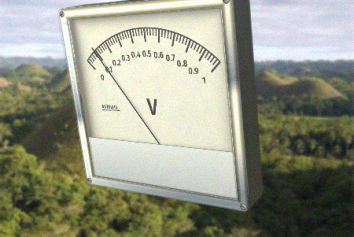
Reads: 0.1,V
